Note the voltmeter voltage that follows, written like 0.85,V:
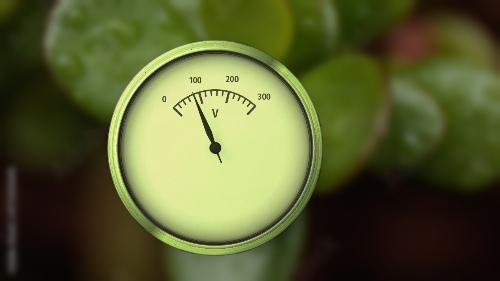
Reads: 80,V
